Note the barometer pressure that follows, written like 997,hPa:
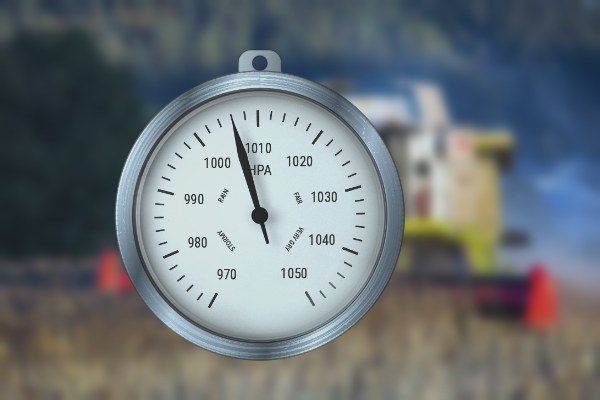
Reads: 1006,hPa
